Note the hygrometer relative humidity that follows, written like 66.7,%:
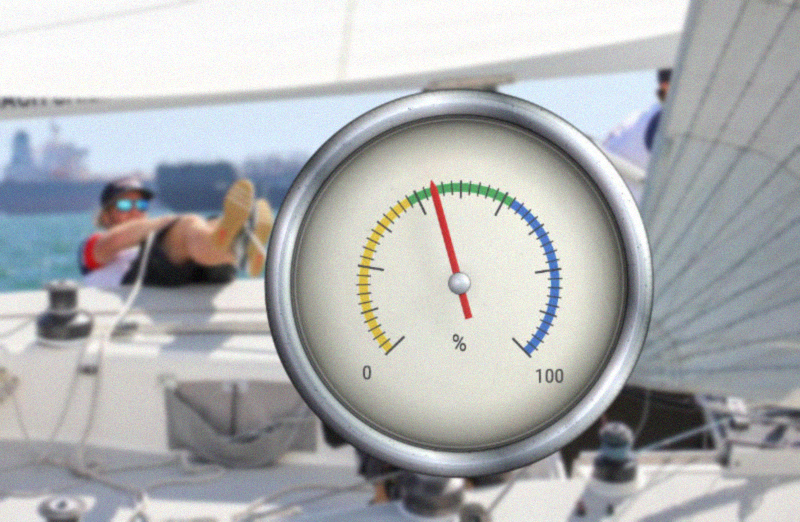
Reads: 44,%
